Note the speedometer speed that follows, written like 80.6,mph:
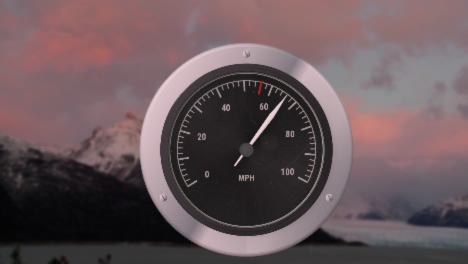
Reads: 66,mph
